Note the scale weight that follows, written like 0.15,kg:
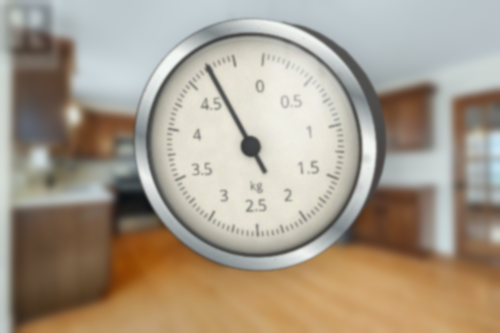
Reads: 4.75,kg
